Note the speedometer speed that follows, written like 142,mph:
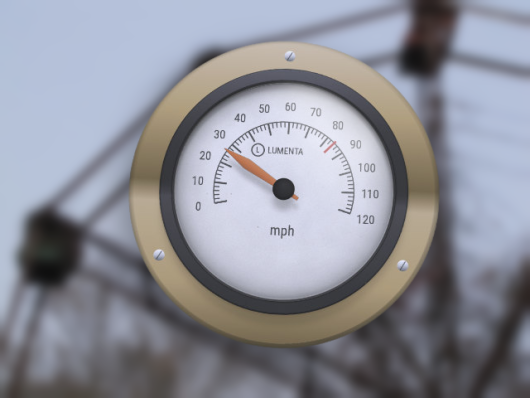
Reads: 26,mph
